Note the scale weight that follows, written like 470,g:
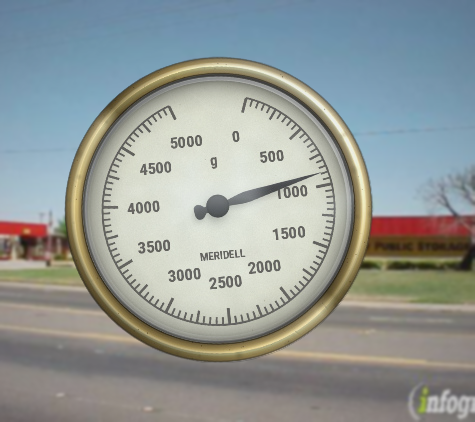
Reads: 900,g
